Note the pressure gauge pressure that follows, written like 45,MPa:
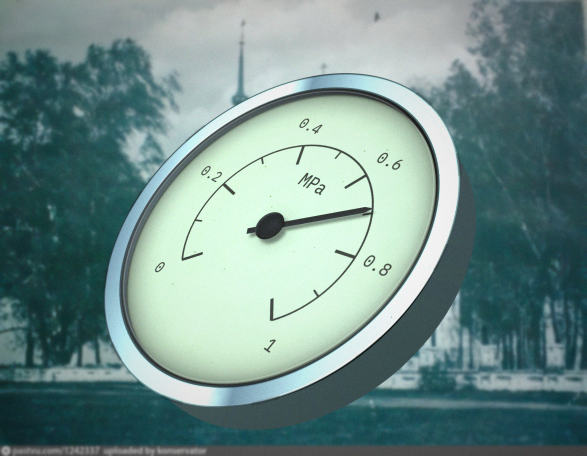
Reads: 0.7,MPa
